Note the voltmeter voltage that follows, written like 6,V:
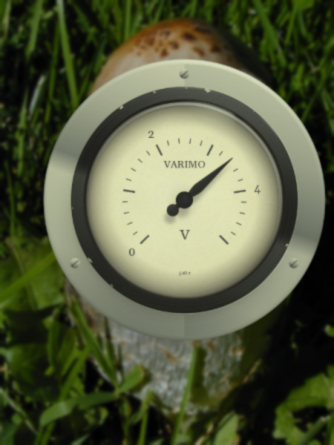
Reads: 3.4,V
